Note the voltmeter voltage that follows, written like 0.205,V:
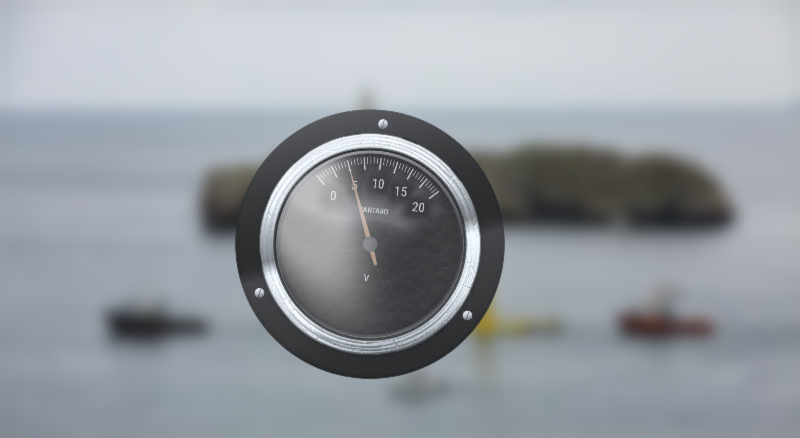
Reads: 5,V
